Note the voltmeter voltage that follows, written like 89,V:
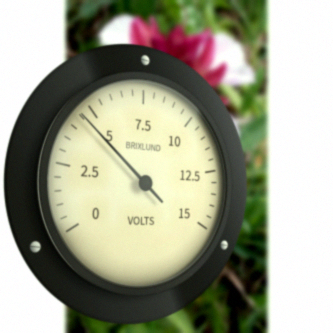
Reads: 4.5,V
